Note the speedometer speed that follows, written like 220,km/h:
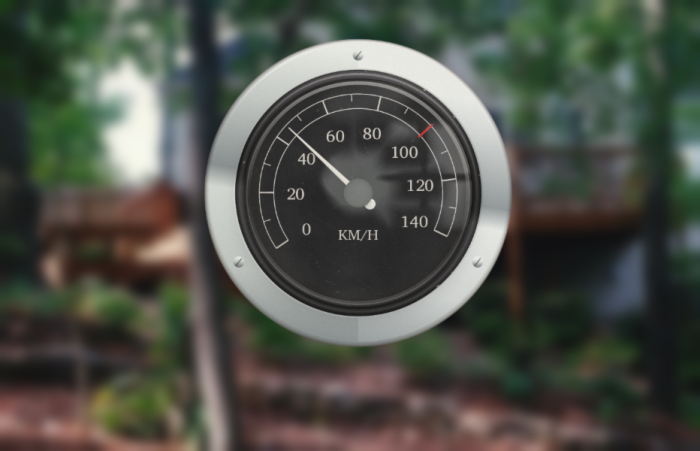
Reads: 45,km/h
